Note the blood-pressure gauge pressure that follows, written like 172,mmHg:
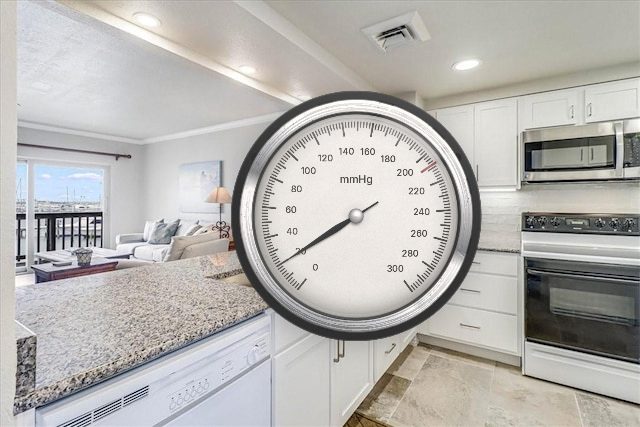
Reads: 20,mmHg
